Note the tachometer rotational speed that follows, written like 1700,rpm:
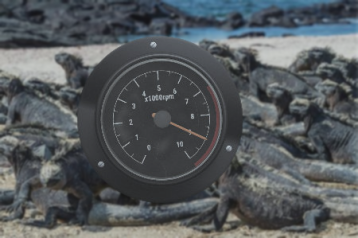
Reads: 9000,rpm
